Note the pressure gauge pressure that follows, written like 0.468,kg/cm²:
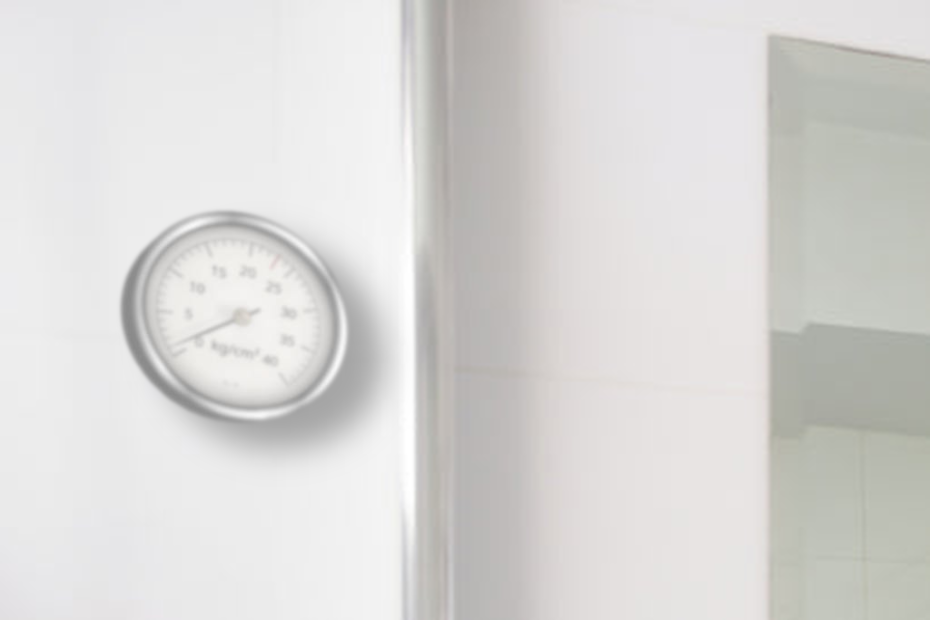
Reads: 1,kg/cm²
